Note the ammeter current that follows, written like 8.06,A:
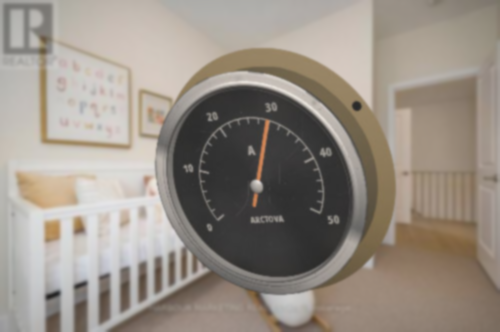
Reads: 30,A
